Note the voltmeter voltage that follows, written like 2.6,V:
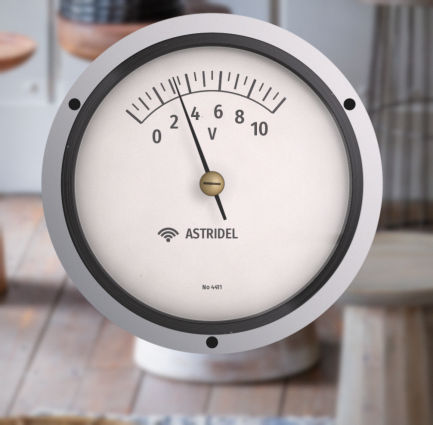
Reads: 3.25,V
